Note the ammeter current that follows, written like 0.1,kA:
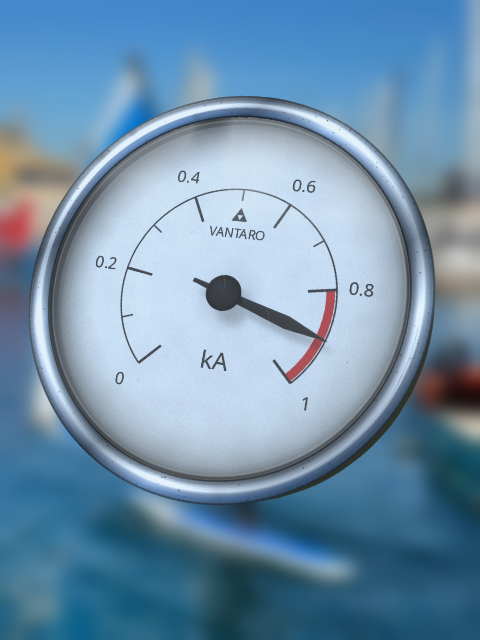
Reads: 0.9,kA
